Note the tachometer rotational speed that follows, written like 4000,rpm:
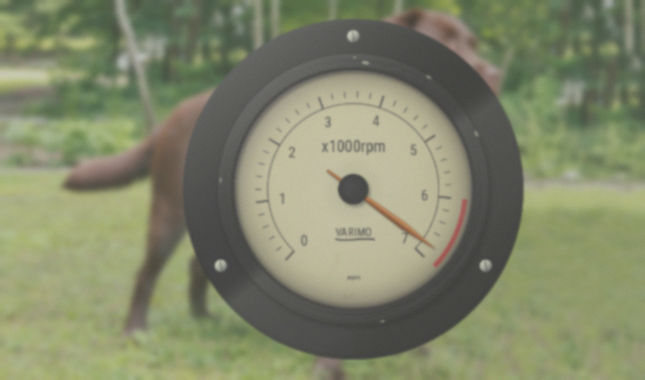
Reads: 6800,rpm
